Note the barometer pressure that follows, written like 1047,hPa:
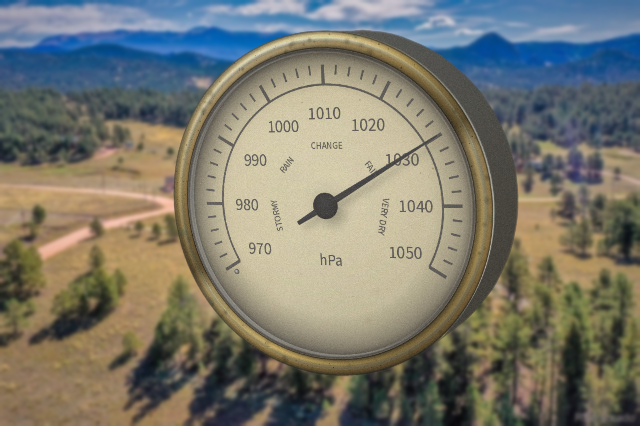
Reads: 1030,hPa
